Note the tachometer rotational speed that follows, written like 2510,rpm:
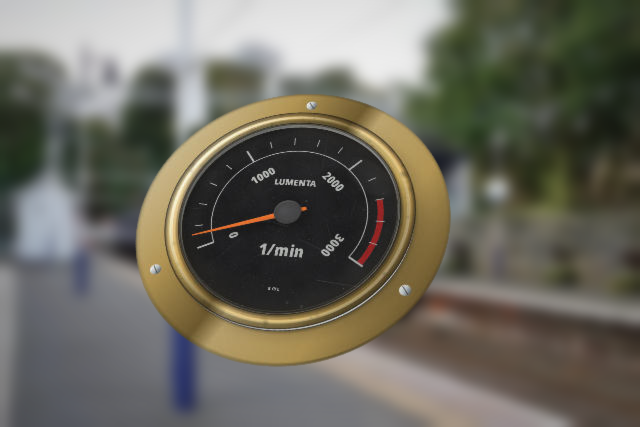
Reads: 100,rpm
